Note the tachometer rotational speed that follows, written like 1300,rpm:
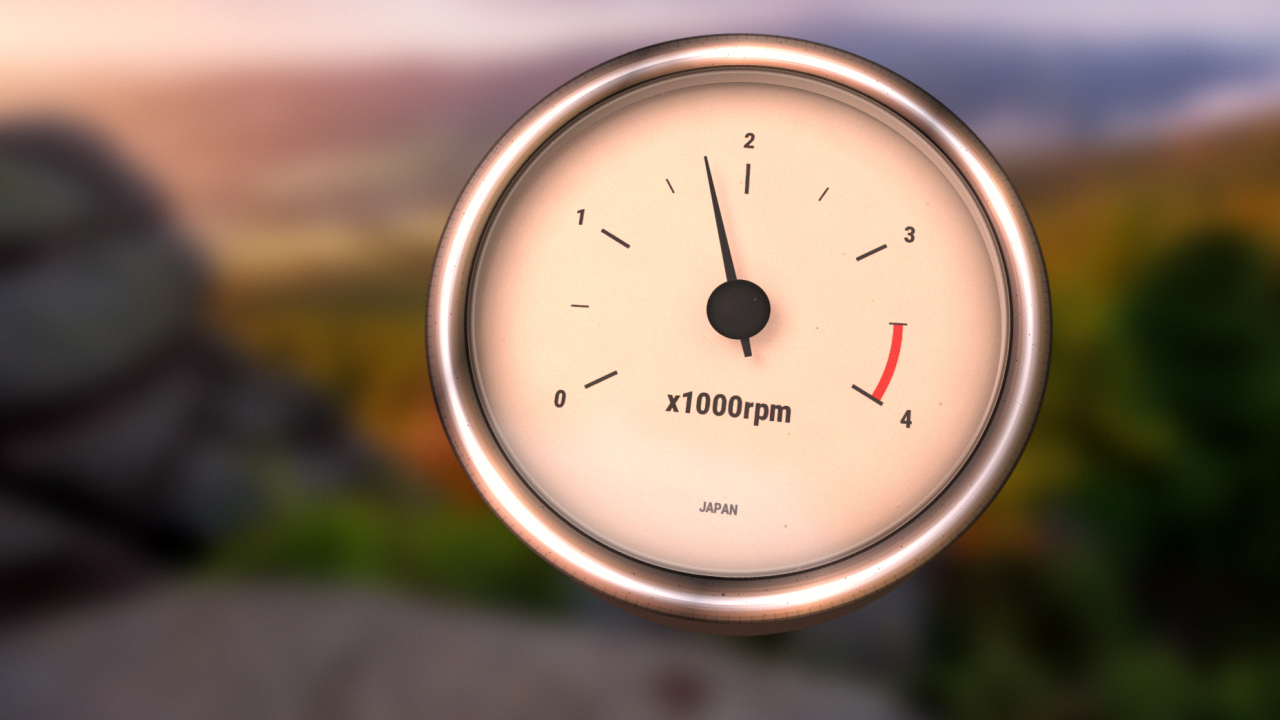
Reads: 1750,rpm
